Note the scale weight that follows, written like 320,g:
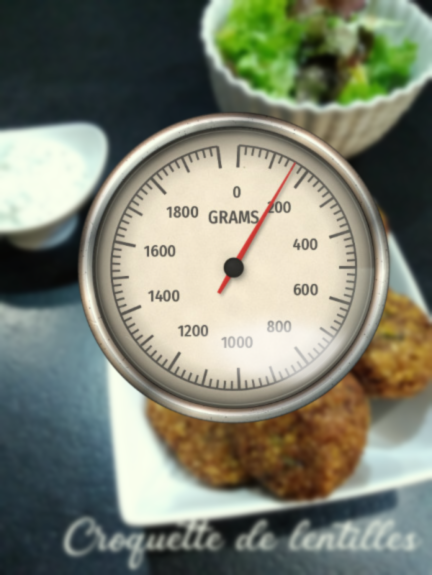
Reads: 160,g
